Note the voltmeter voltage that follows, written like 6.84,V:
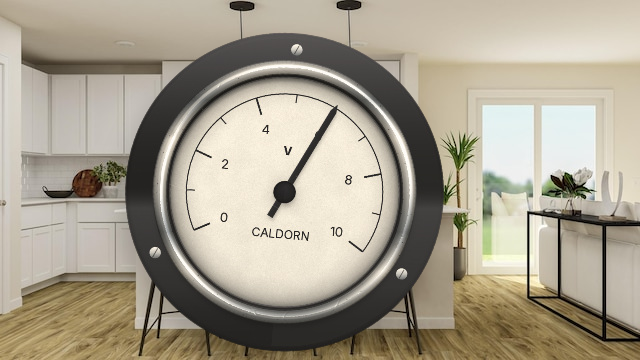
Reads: 6,V
